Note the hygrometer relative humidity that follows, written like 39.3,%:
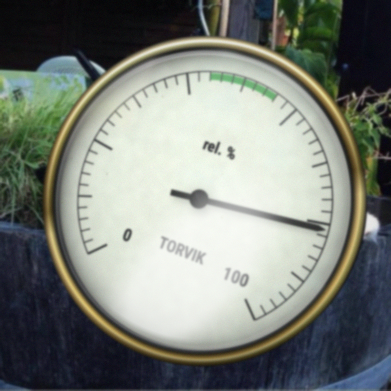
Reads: 81,%
